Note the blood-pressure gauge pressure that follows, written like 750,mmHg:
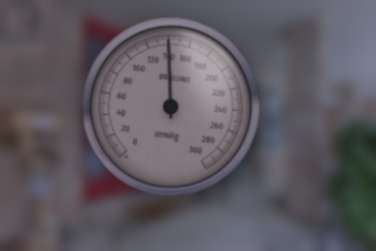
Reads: 140,mmHg
